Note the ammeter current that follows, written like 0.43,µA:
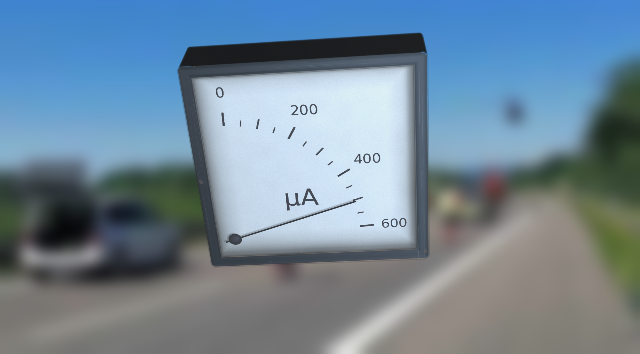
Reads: 500,µA
